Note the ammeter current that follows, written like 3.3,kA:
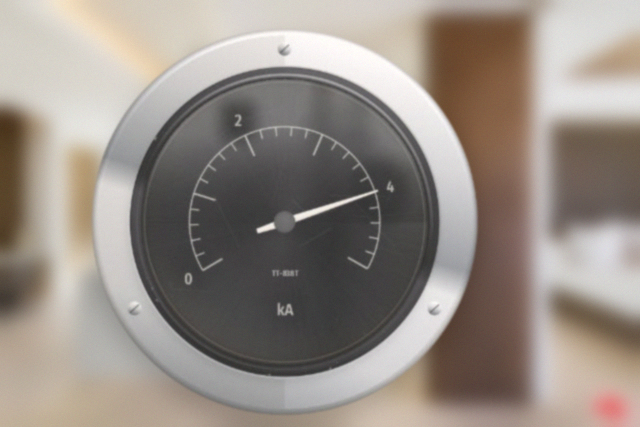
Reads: 4,kA
